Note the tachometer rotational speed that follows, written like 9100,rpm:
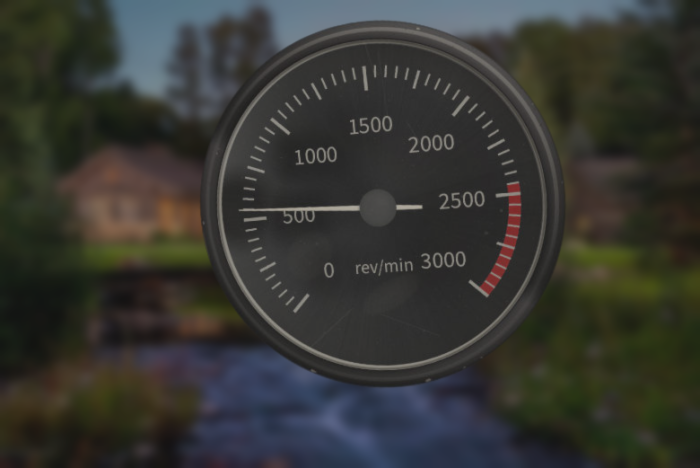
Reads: 550,rpm
